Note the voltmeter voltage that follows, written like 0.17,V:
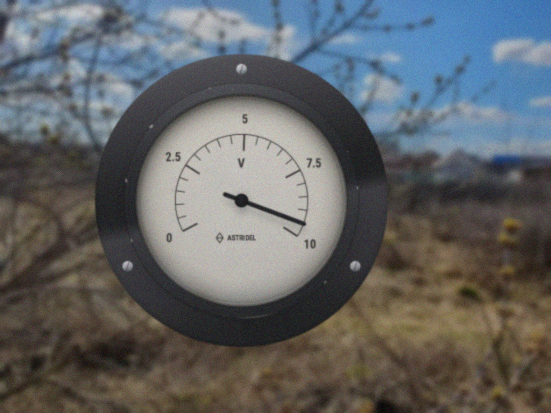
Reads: 9.5,V
